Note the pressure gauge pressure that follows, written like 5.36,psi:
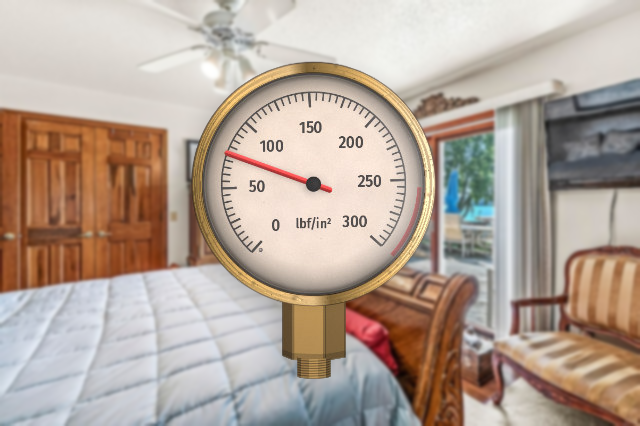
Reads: 75,psi
